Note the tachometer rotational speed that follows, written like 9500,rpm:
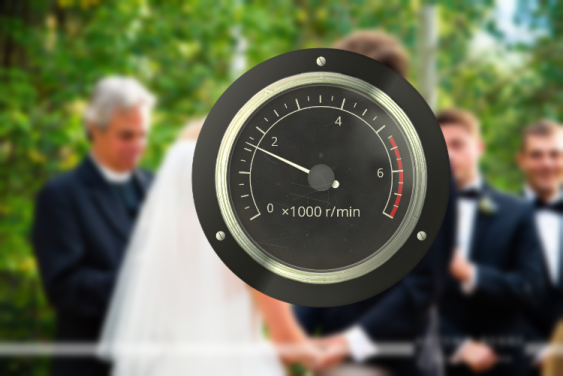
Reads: 1625,rpm
